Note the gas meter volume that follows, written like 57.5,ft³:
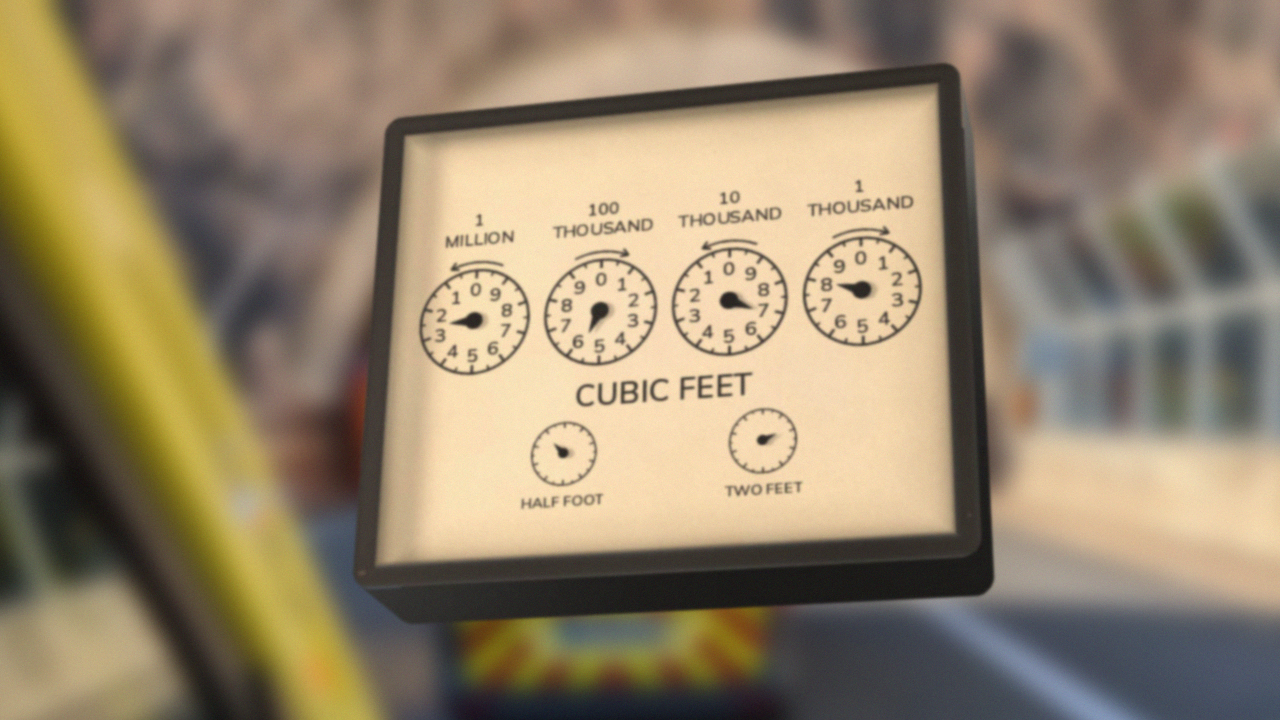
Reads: 256800,ft³
